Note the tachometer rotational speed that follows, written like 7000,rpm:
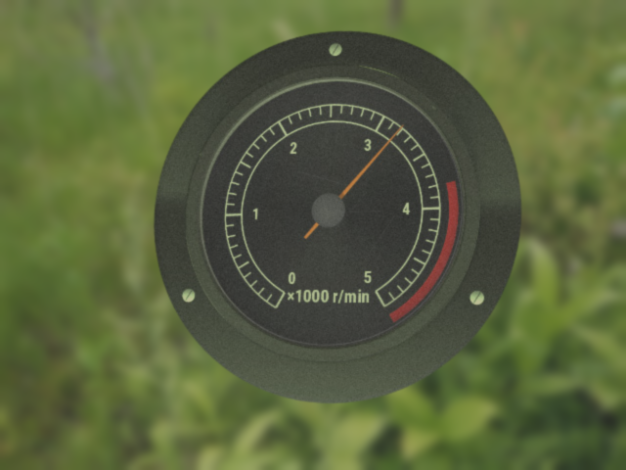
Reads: 3200,rpm
